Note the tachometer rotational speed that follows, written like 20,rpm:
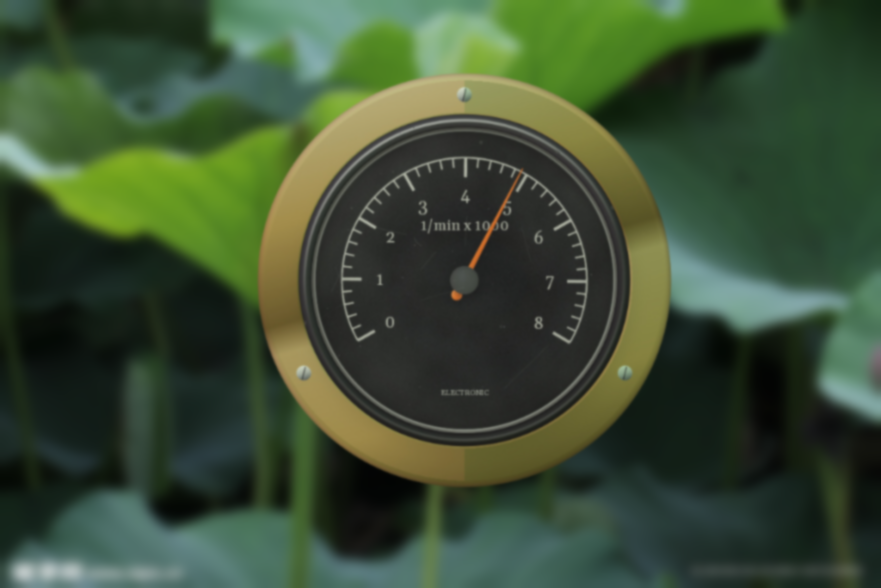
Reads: 4900,rpm
